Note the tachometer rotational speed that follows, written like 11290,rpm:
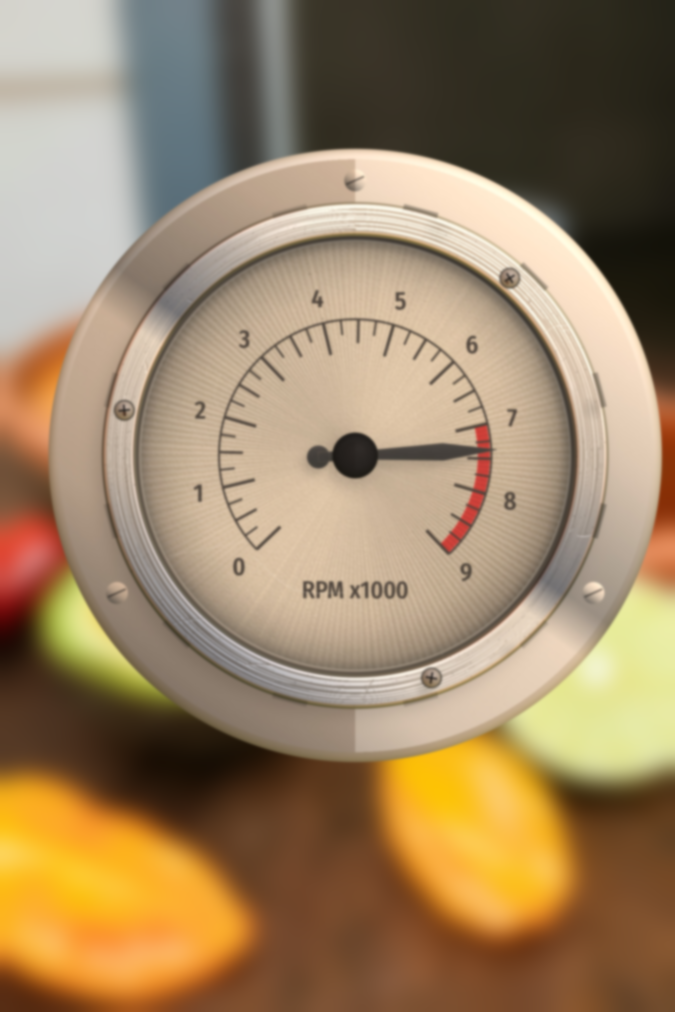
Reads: 7375,rpm
